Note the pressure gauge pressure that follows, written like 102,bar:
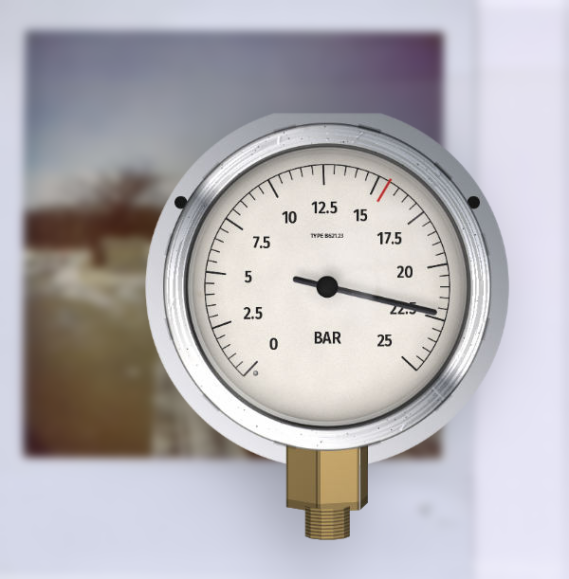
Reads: 22.25,bar
